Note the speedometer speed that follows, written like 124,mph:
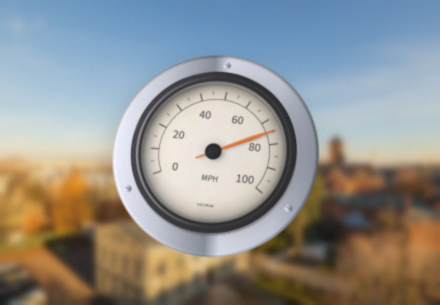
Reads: 75,mph
